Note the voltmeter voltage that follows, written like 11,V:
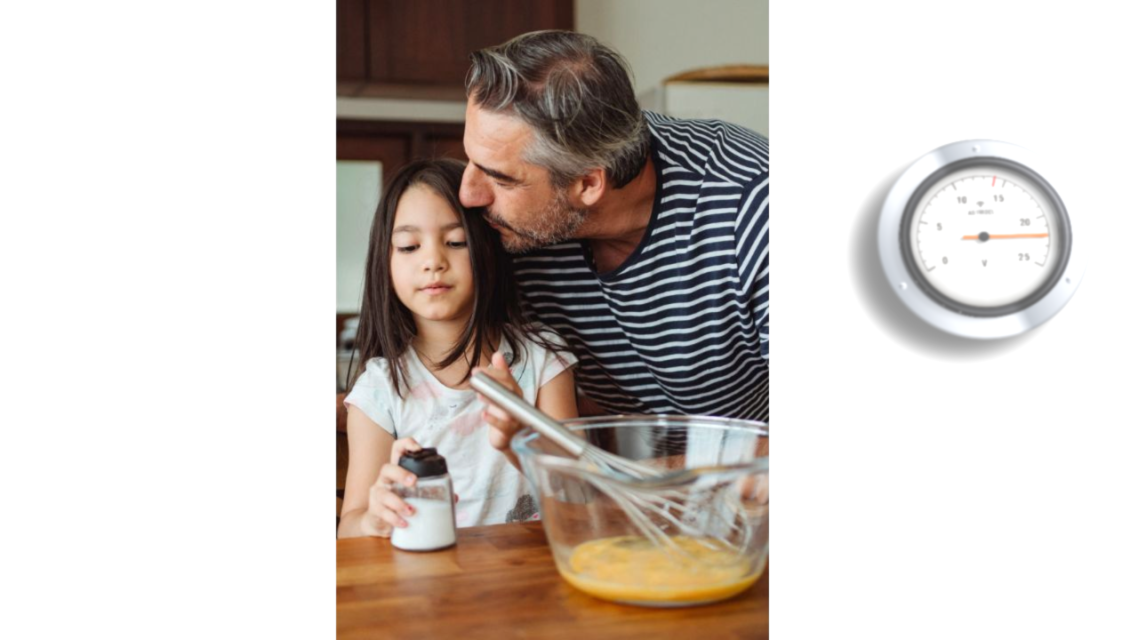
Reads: 22,V
